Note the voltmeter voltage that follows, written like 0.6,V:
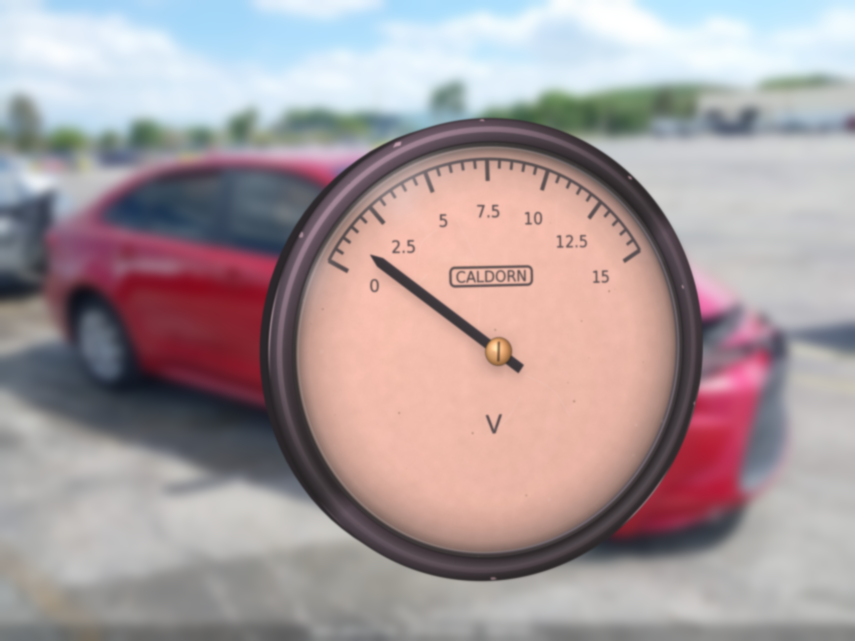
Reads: 1,V
